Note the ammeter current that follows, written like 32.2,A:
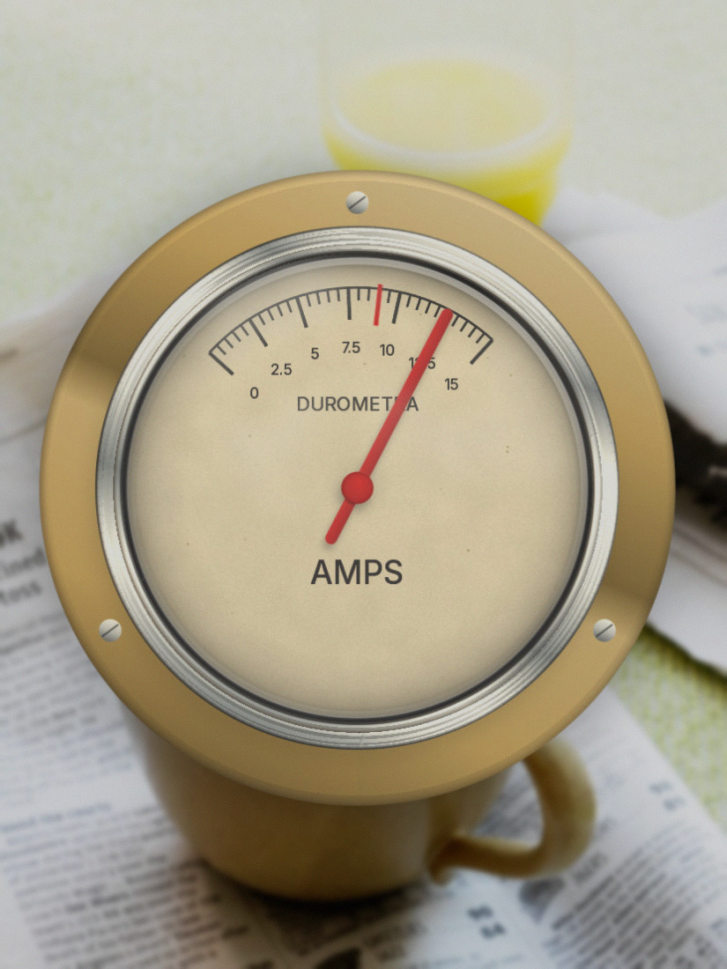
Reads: 12.5,A
